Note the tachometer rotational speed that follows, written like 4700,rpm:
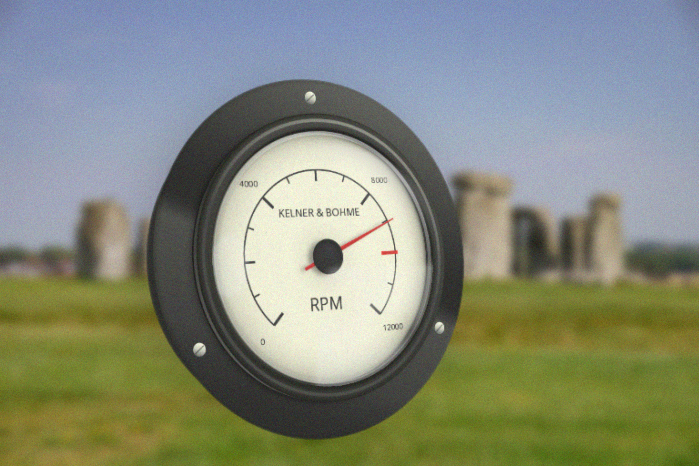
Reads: 9000,rpm
